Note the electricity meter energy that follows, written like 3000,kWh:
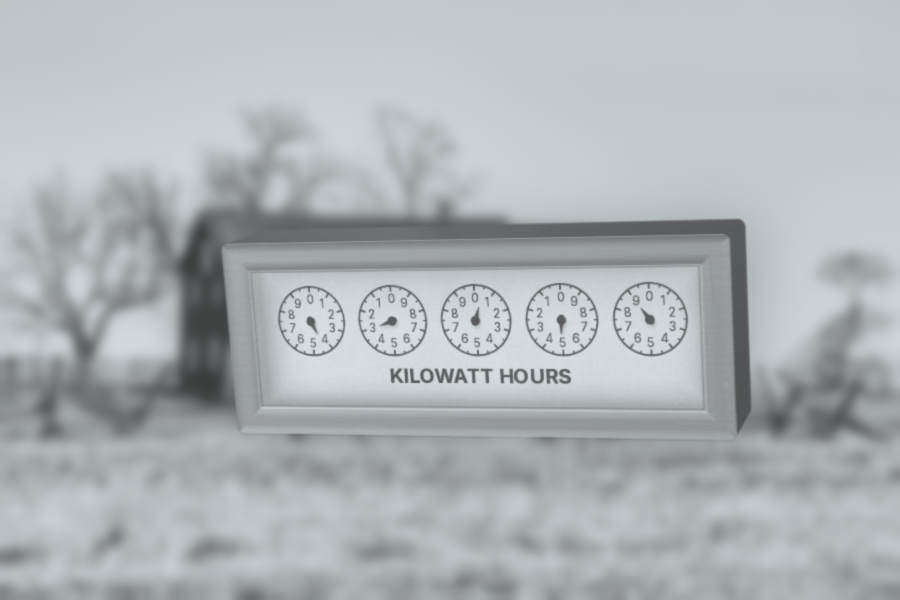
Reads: 43049,kWh
